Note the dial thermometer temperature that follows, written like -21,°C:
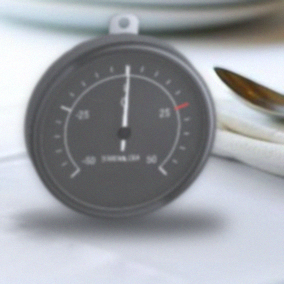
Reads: 0,°C
